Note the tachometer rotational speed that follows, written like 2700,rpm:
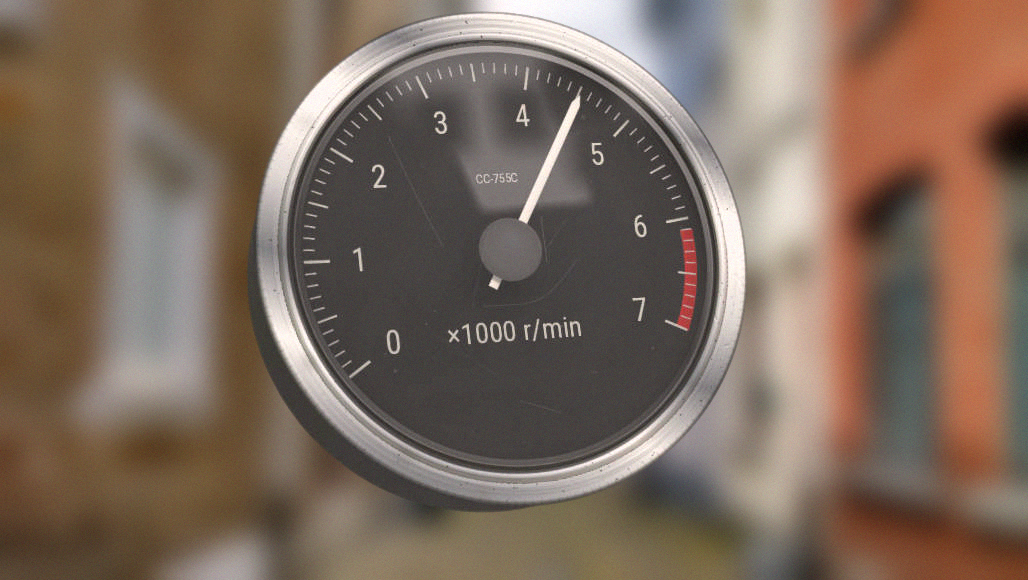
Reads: 4500,rpm
